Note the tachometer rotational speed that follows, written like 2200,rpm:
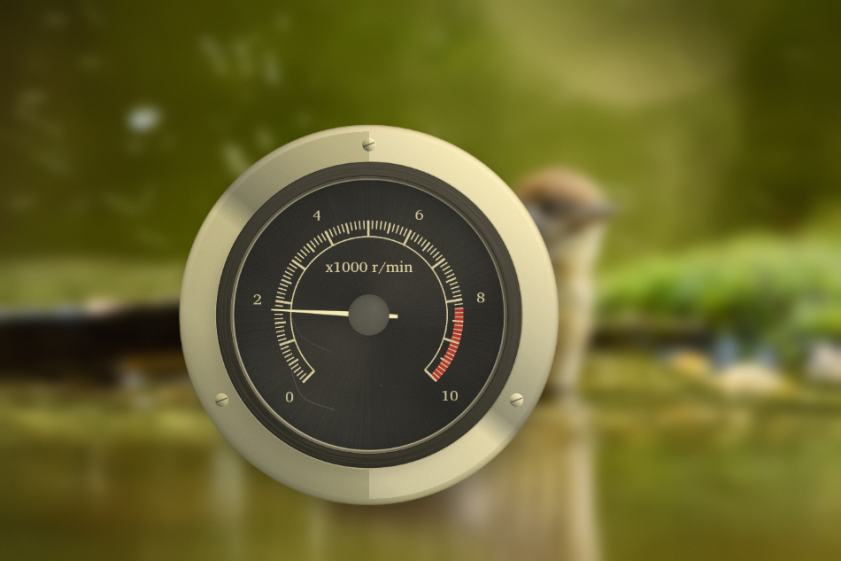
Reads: 1800,rpm
